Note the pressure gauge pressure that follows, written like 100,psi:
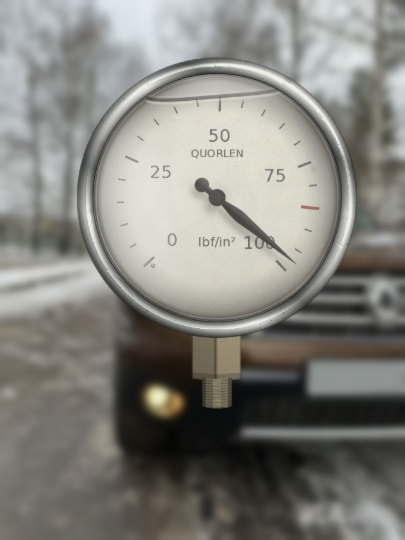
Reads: 97.5,psi
